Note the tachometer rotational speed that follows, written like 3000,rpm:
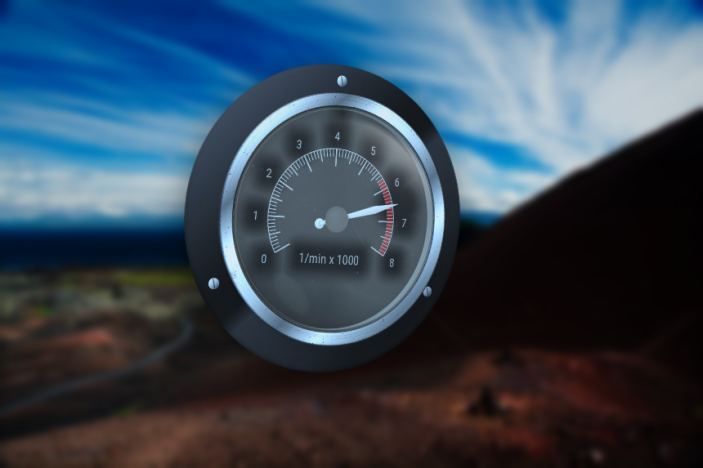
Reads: 6500,rpm
